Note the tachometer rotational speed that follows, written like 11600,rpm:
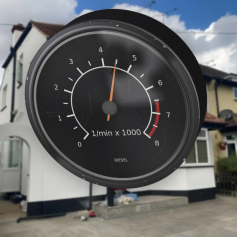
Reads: 4500,rpm
